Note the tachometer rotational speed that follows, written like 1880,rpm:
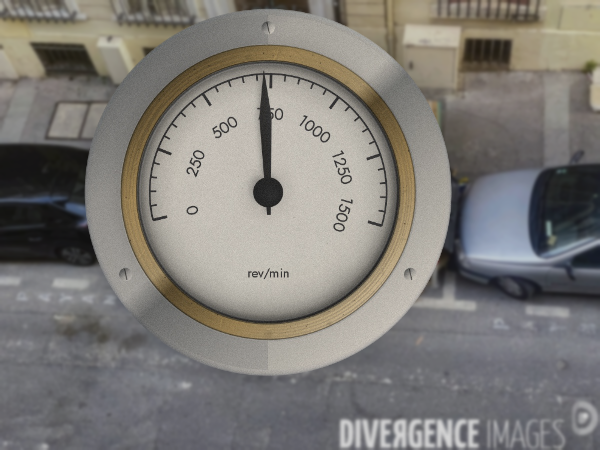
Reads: 725,rpm
